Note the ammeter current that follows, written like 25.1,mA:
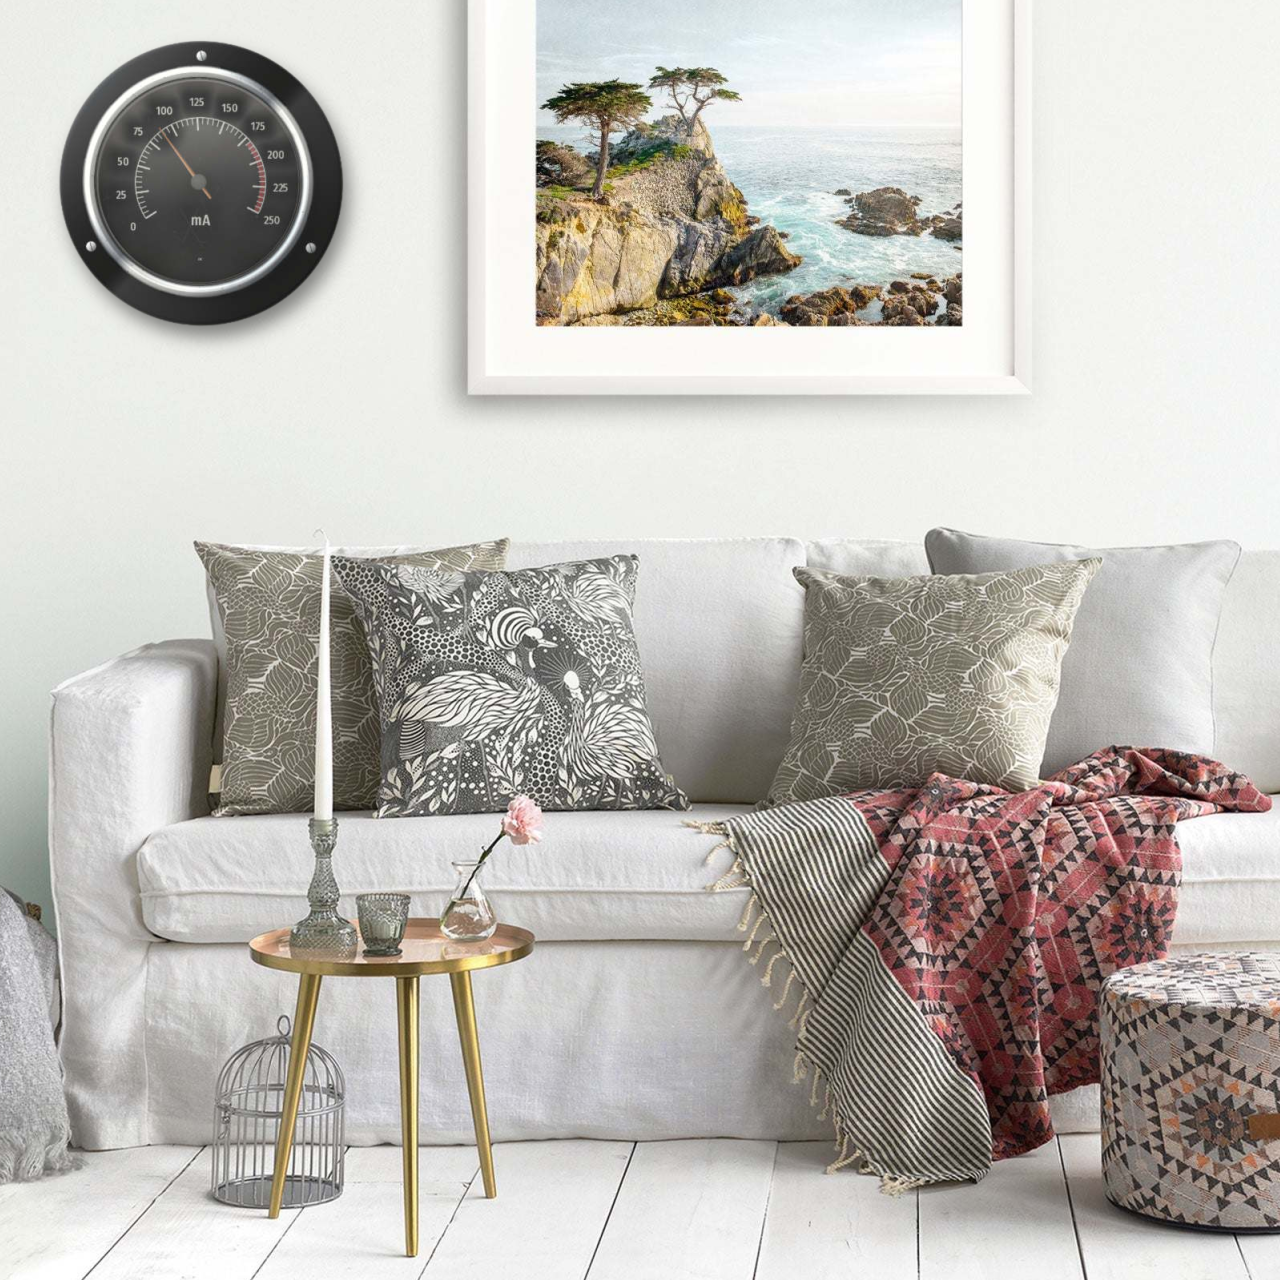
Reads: 90,mA
